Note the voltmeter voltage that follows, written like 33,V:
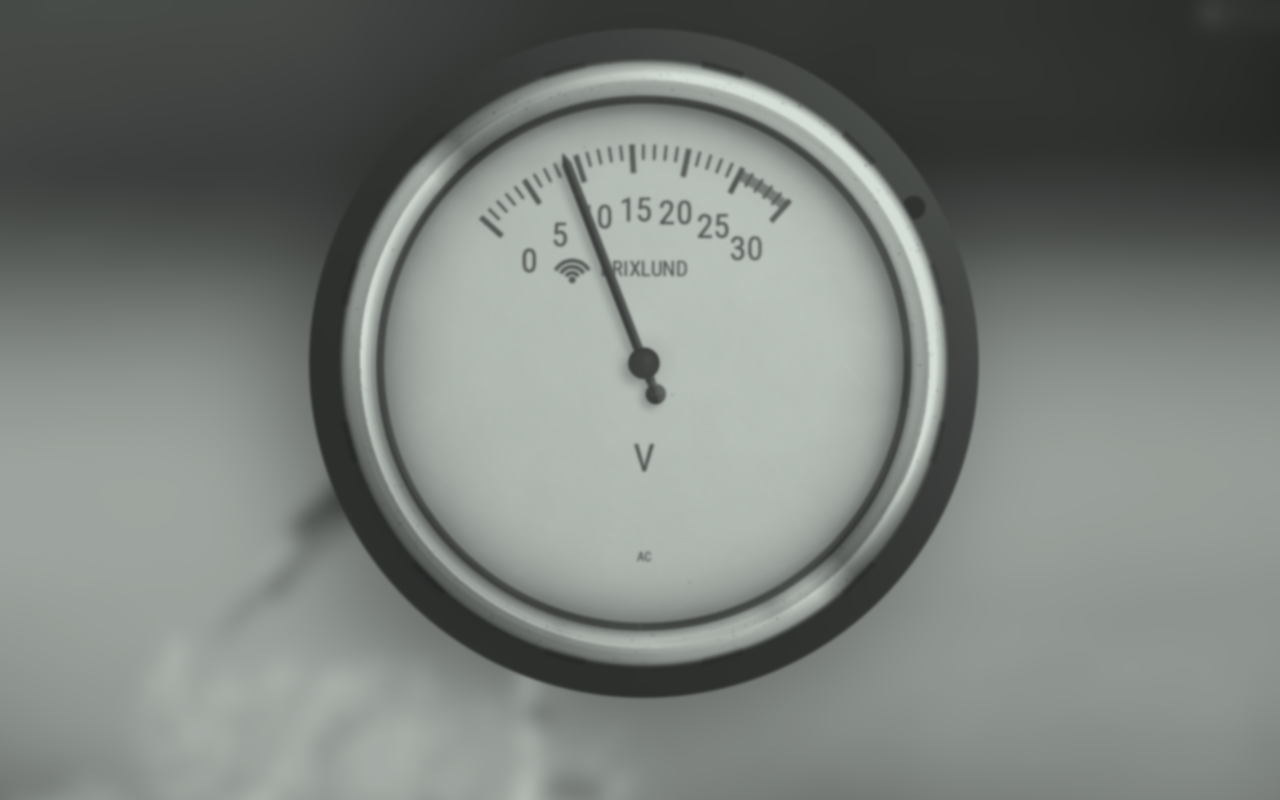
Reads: 9,V
